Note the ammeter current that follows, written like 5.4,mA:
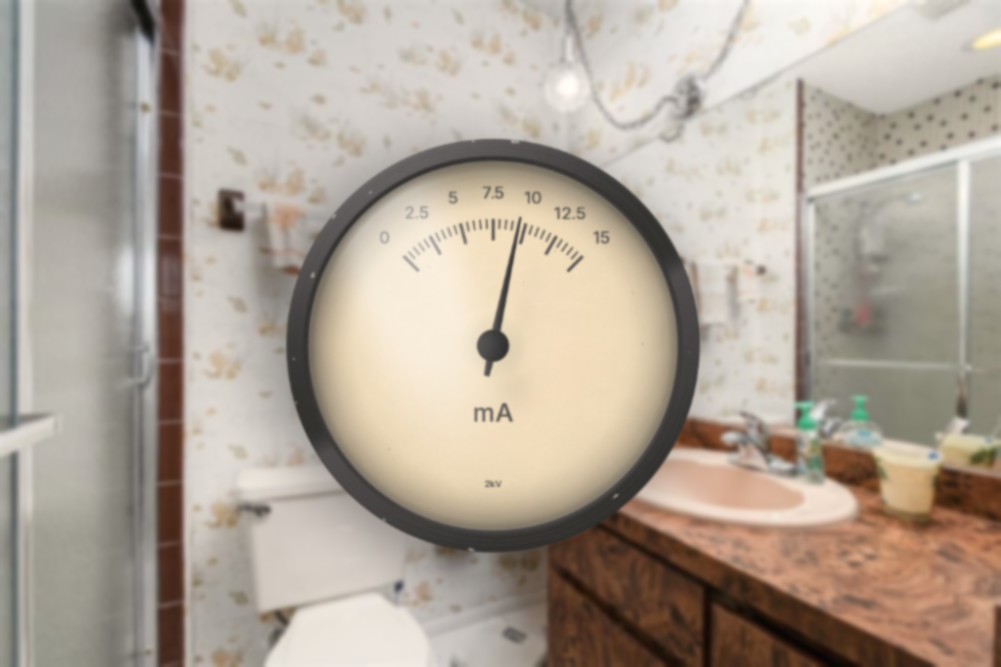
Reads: 9.5,mA
